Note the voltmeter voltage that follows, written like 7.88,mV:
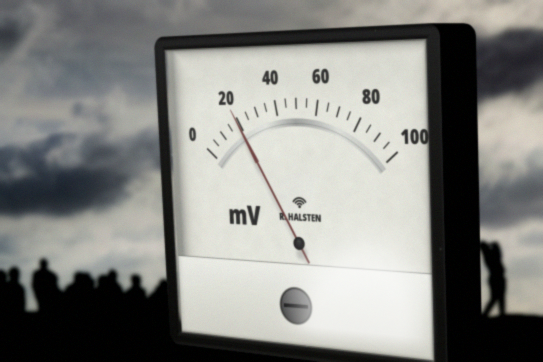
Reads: 20,mV
